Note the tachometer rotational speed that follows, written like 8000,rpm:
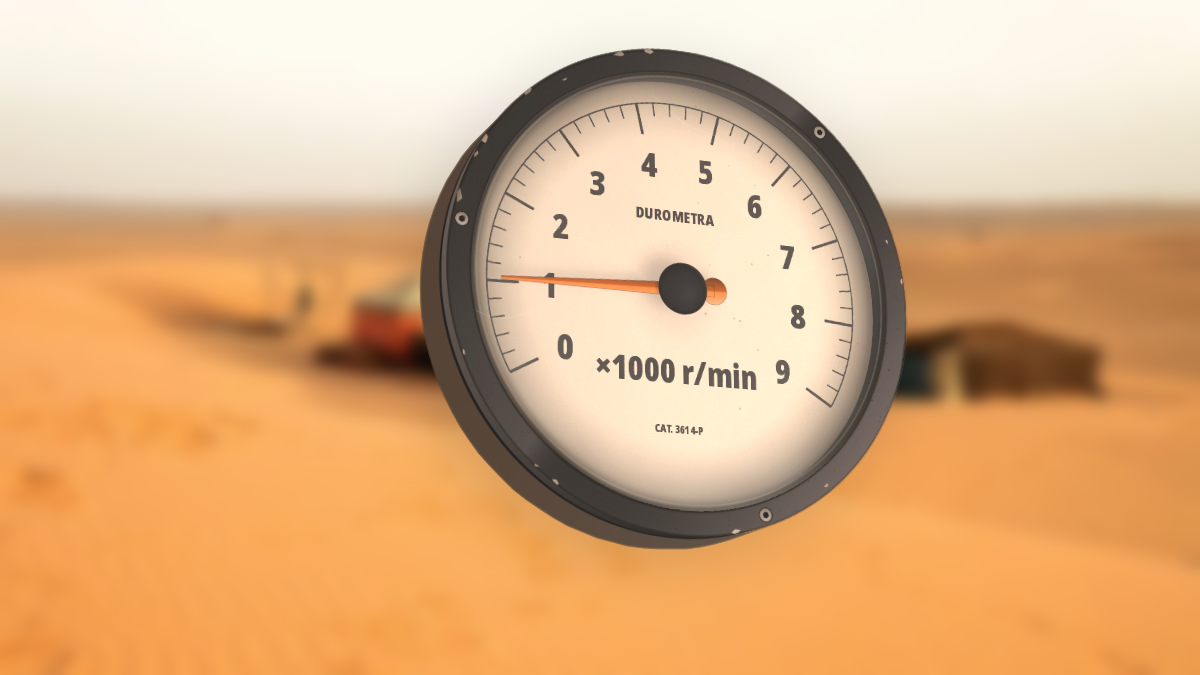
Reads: 1000,rpm
